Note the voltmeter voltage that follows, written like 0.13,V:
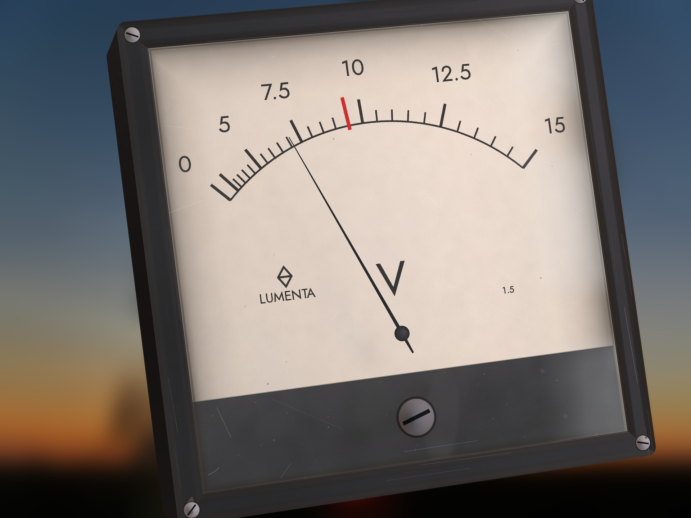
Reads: 7,V
